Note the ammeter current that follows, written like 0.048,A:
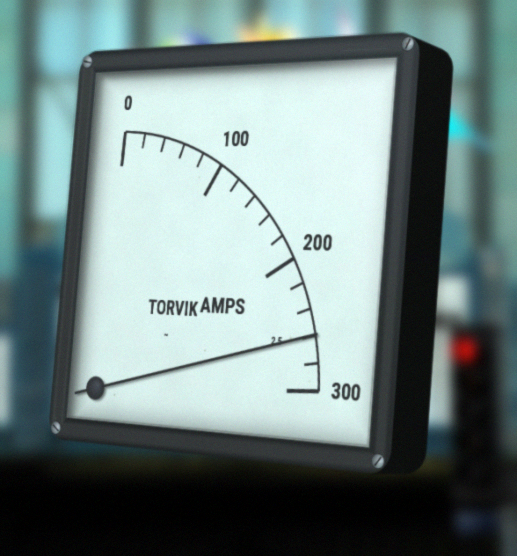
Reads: 260,A
